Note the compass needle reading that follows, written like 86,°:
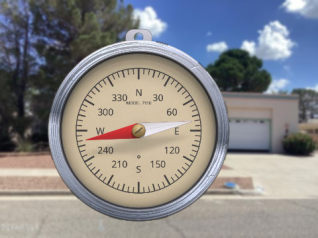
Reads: 260,°
